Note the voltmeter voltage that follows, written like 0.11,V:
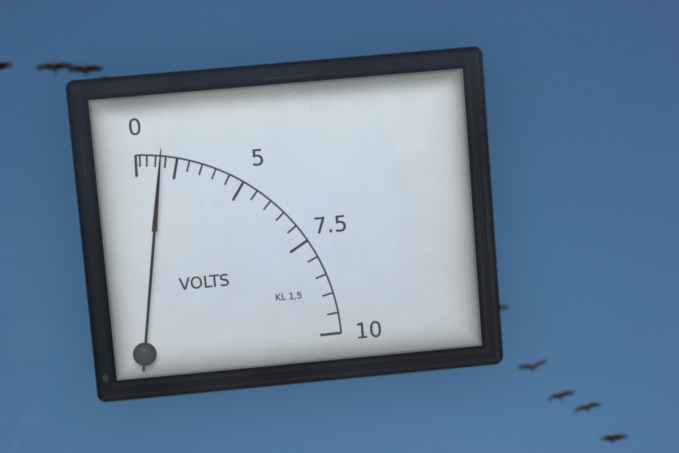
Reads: 1.75,V
